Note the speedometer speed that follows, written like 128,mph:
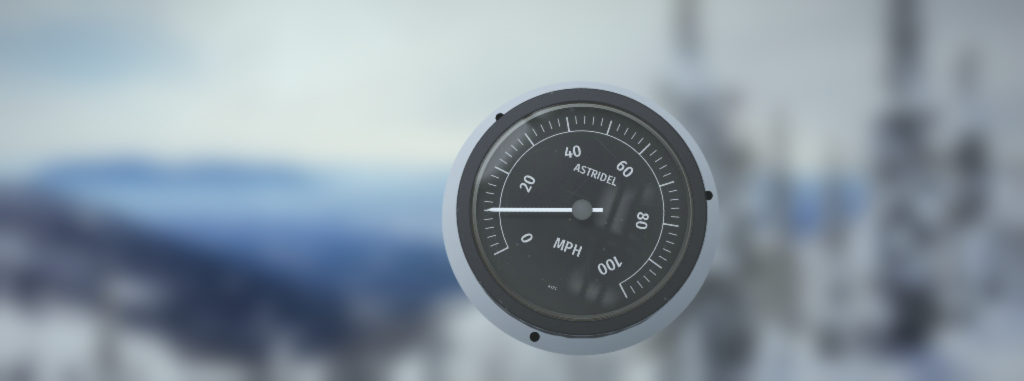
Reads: 10,mph
